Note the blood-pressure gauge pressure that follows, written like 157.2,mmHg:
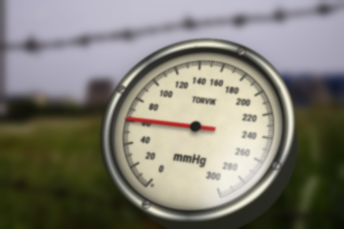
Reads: 60,mmHg
